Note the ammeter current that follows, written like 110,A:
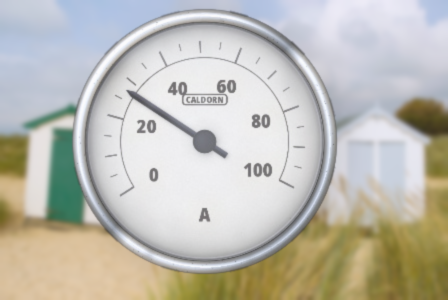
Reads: 27.5,A
